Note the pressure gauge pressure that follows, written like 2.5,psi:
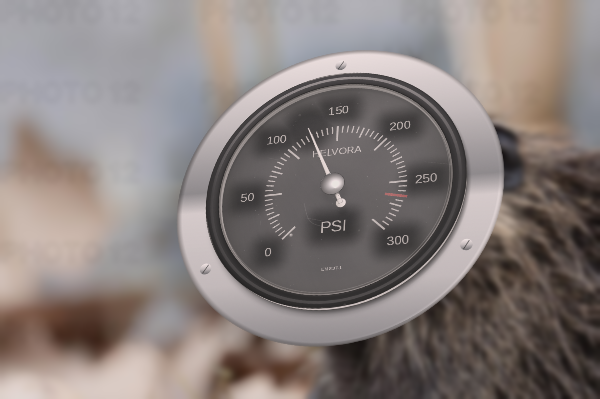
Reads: 125,psi
